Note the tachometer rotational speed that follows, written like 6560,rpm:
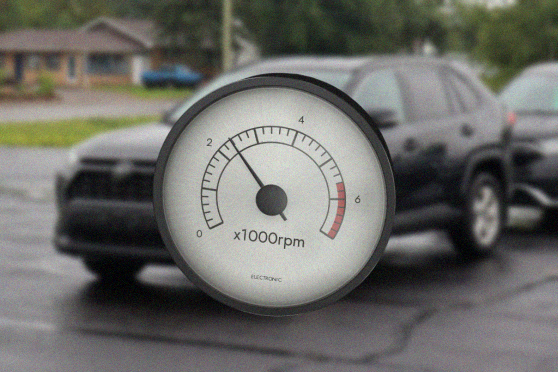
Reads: 2400,rpm
